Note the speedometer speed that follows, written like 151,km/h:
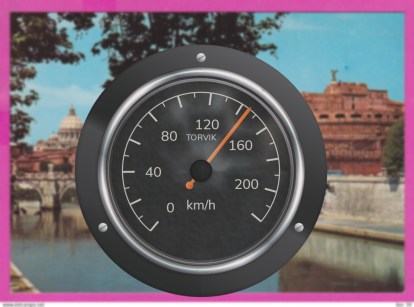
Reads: 145,km/h
